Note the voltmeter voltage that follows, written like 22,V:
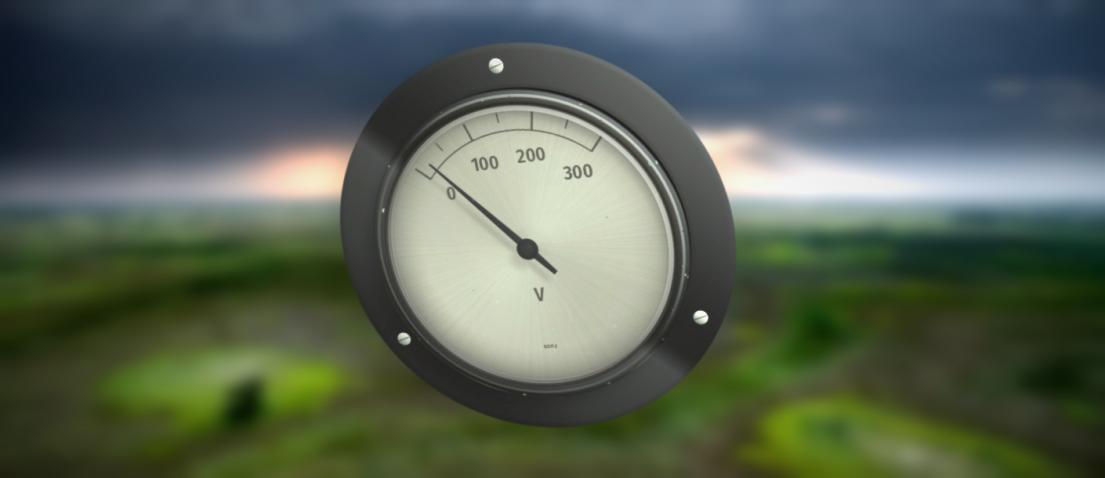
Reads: 25,V
